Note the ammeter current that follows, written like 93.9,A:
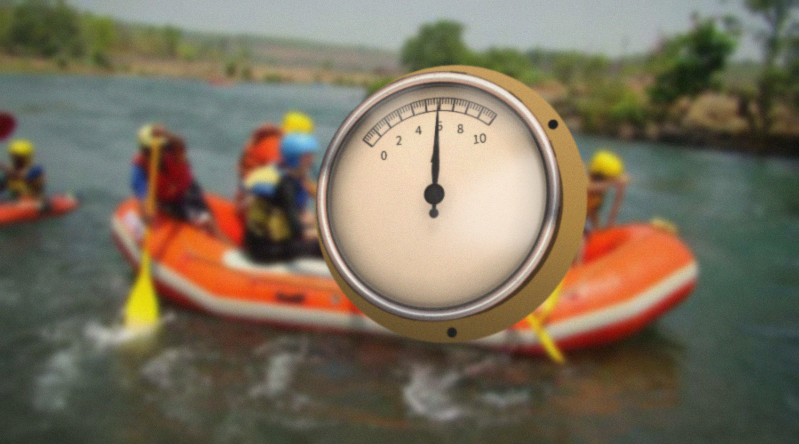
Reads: 6,A
